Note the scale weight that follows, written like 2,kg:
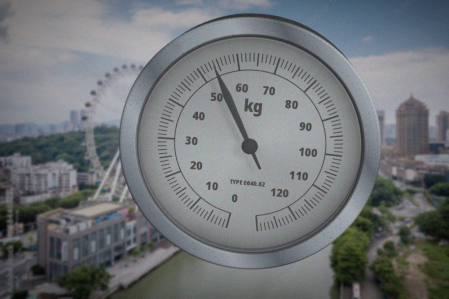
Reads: 54,kg
